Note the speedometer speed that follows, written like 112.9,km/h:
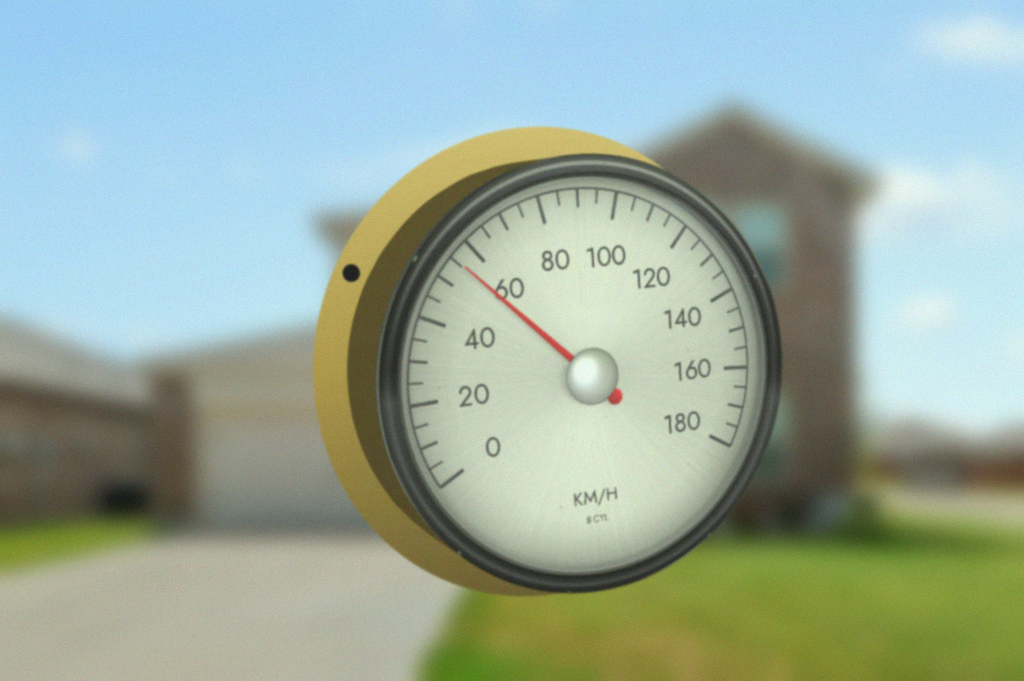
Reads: 55,km/h
